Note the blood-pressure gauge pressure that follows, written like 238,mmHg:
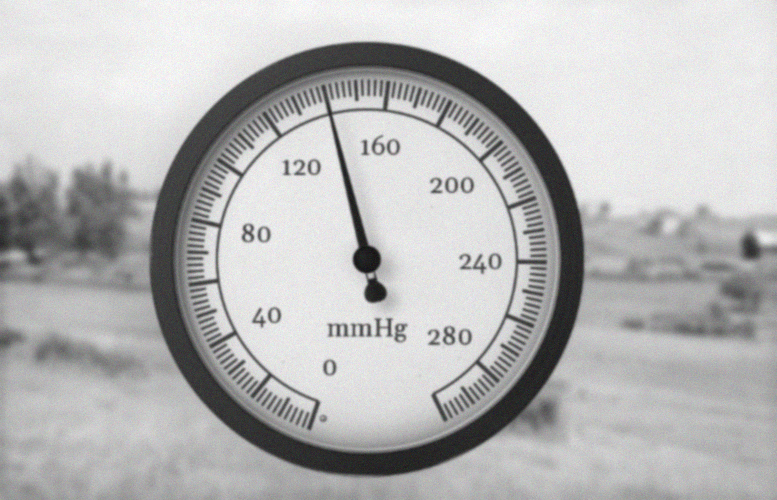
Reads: 140,mmHg
